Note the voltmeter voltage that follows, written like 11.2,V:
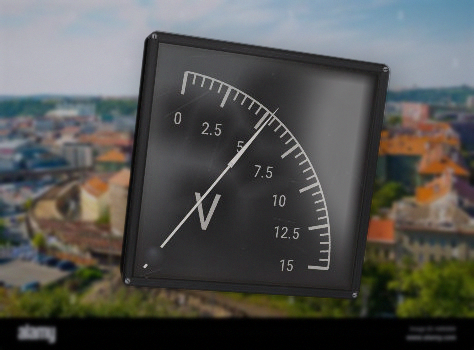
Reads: 5.25,V
